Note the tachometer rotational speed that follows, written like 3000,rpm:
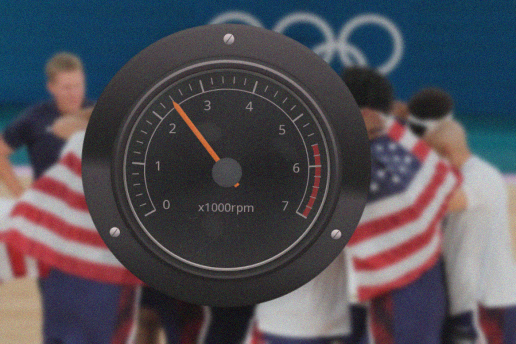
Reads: 2400,rpm
